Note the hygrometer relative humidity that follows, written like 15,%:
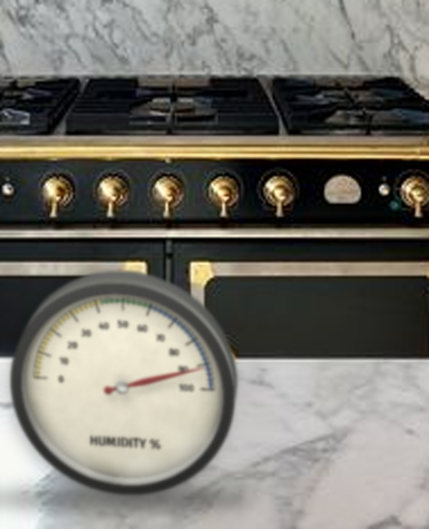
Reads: 90,%
